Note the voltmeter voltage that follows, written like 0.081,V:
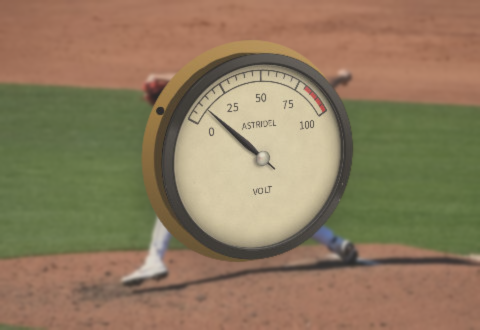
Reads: 10,V
